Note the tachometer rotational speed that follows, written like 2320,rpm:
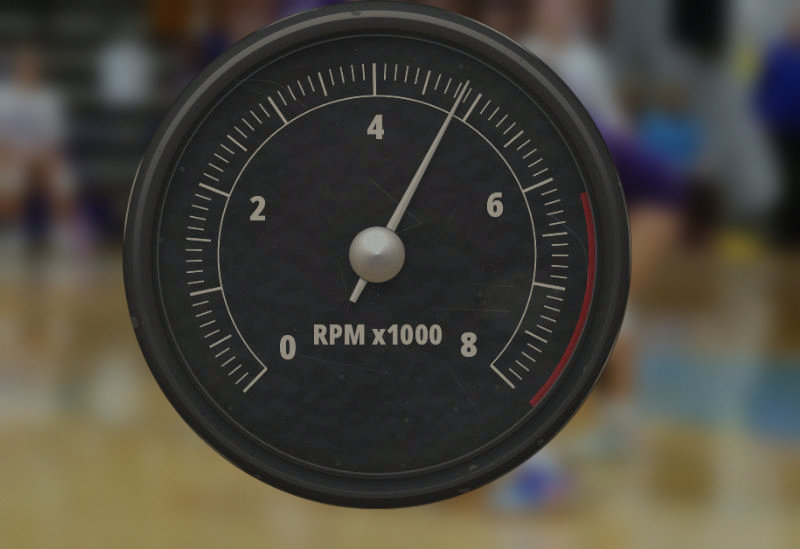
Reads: 4850,rpm
